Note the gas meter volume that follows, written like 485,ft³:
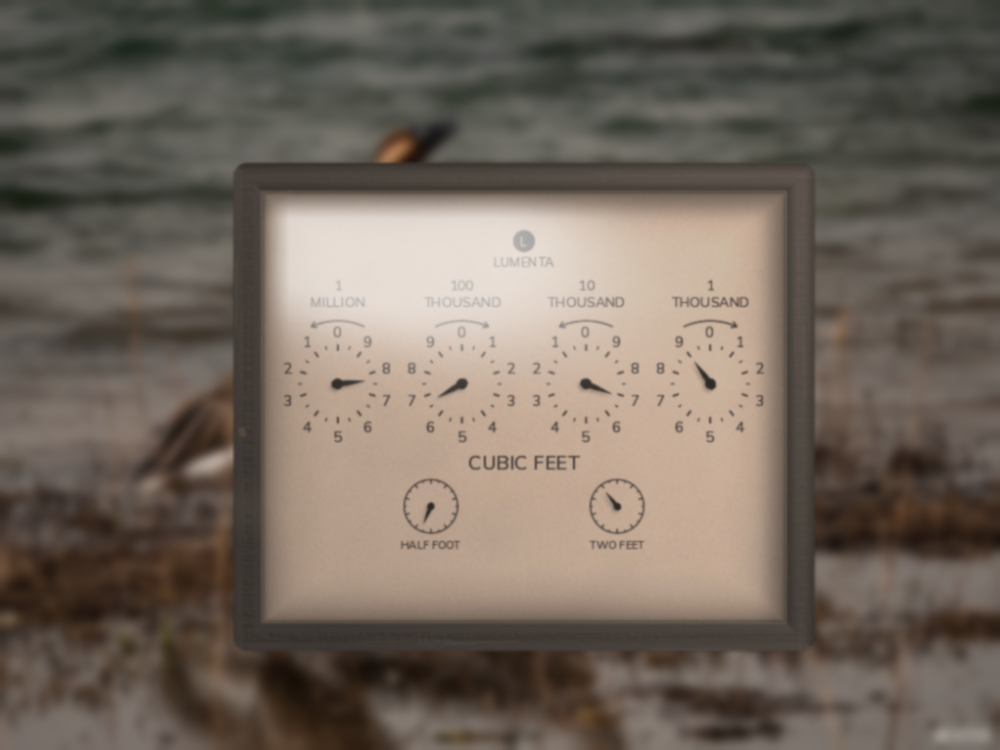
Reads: 766900,ft³
